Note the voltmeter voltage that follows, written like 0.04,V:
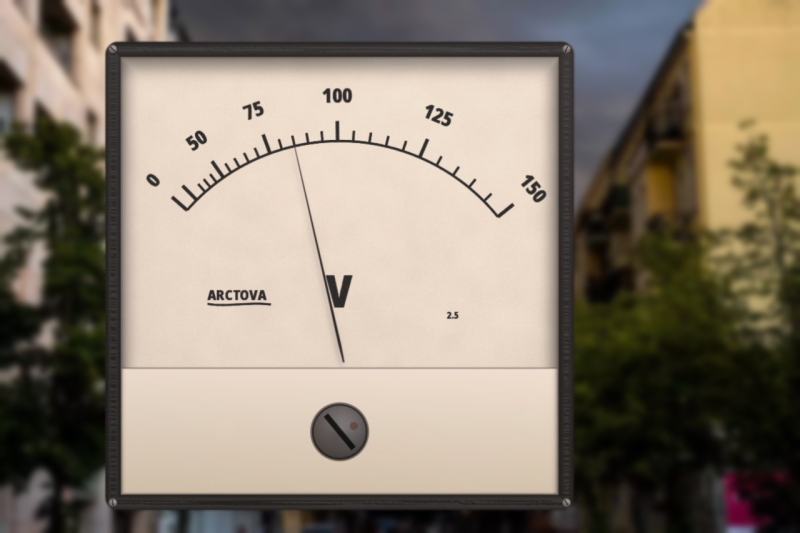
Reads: 85,V
